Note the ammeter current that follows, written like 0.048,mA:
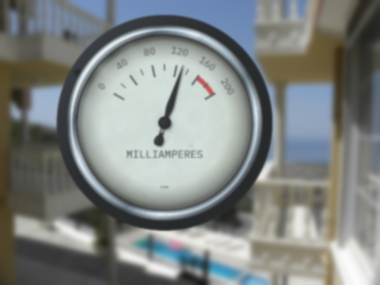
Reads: 130,mA
